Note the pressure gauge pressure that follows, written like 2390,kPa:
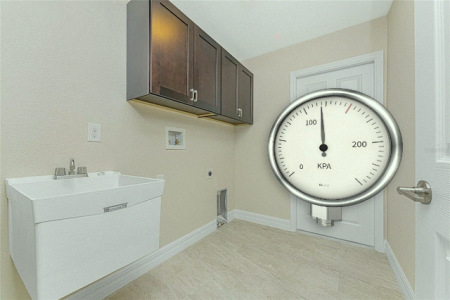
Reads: 120,kPa
